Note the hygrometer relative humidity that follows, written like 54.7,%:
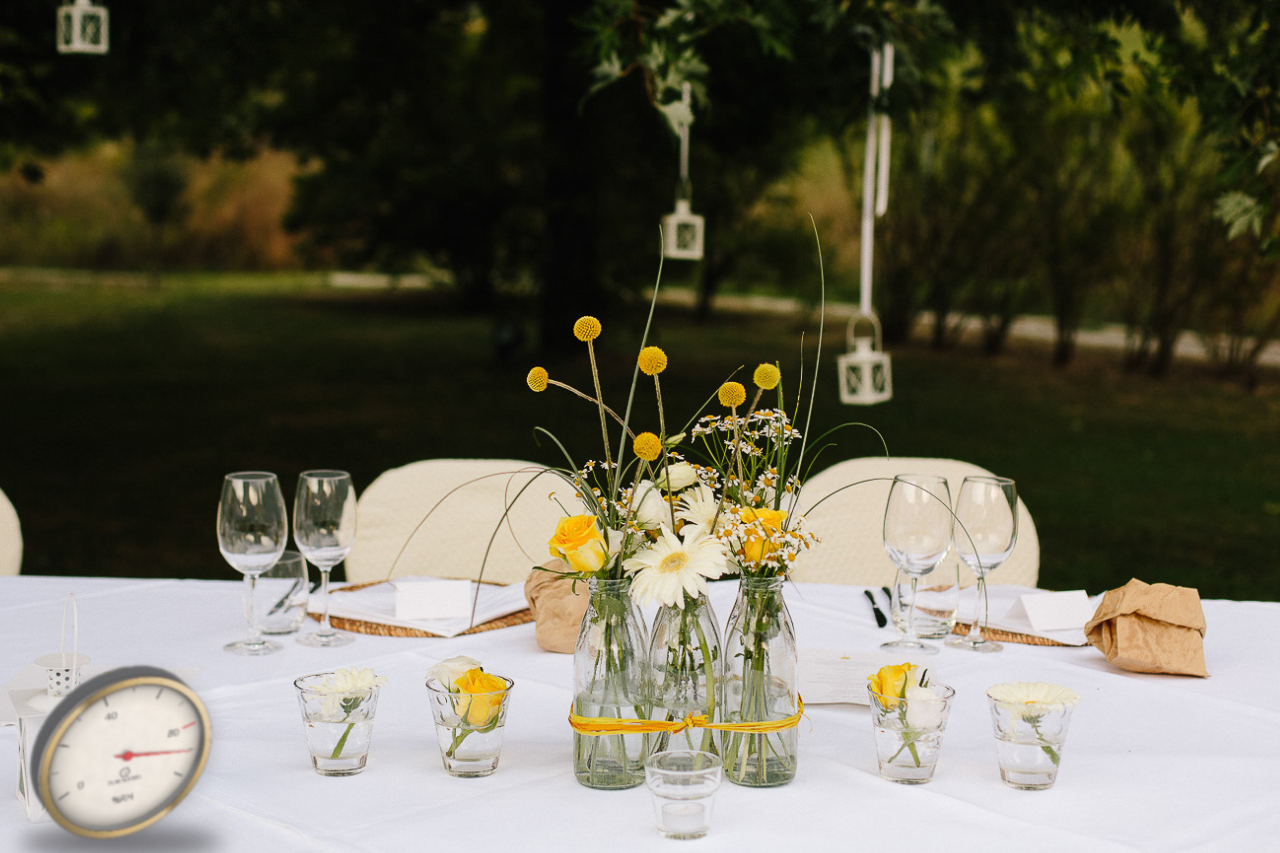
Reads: 90,%
